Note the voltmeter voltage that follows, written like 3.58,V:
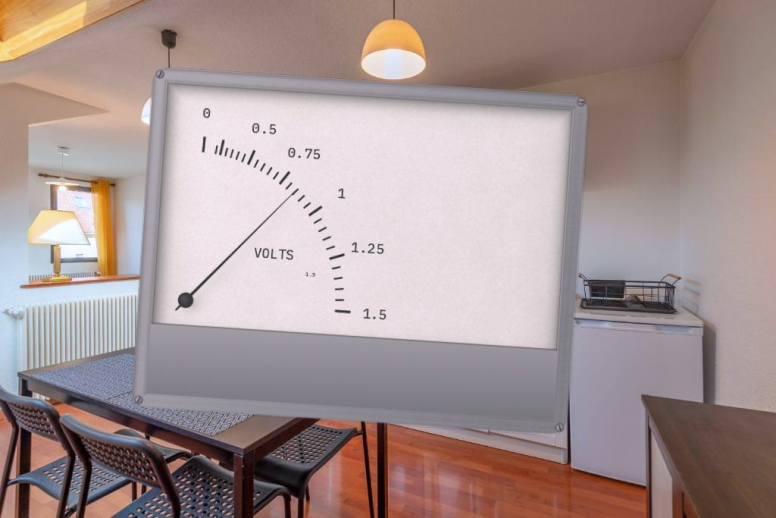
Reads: 0.85,V
